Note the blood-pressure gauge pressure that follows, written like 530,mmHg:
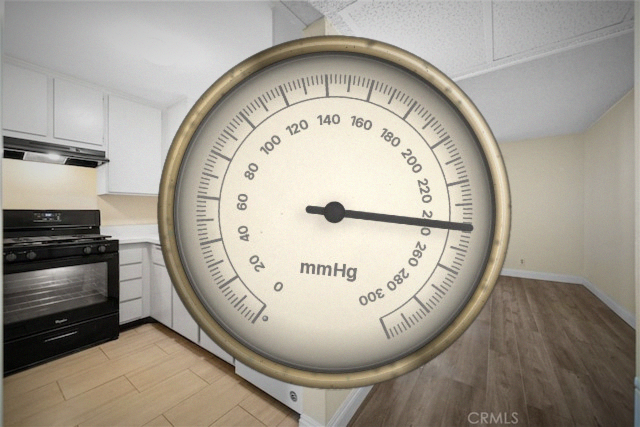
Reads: 240,mmHg
